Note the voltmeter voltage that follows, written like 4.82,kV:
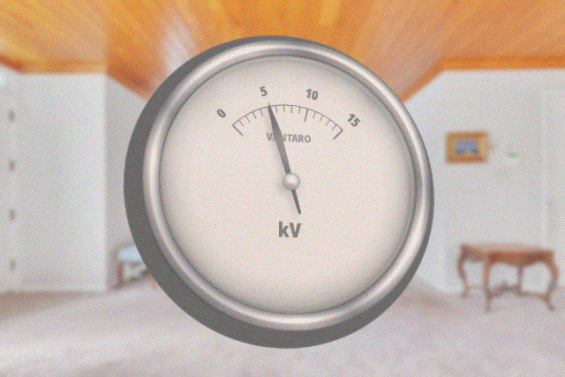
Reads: 5,kV
